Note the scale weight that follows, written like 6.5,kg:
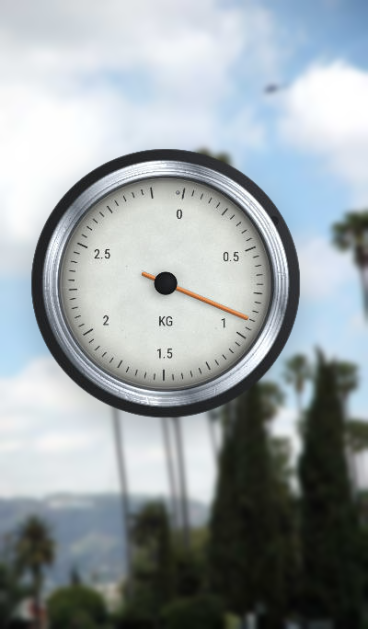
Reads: 0.9,kg
